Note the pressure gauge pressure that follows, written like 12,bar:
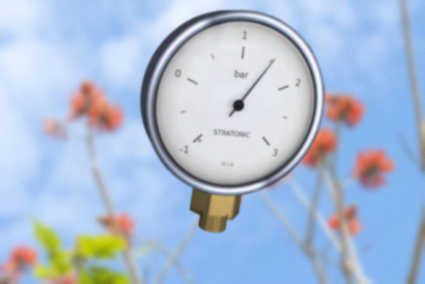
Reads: 1.5,bar
